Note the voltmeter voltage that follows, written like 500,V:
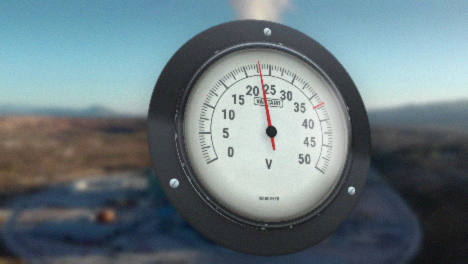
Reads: 22.5,V
